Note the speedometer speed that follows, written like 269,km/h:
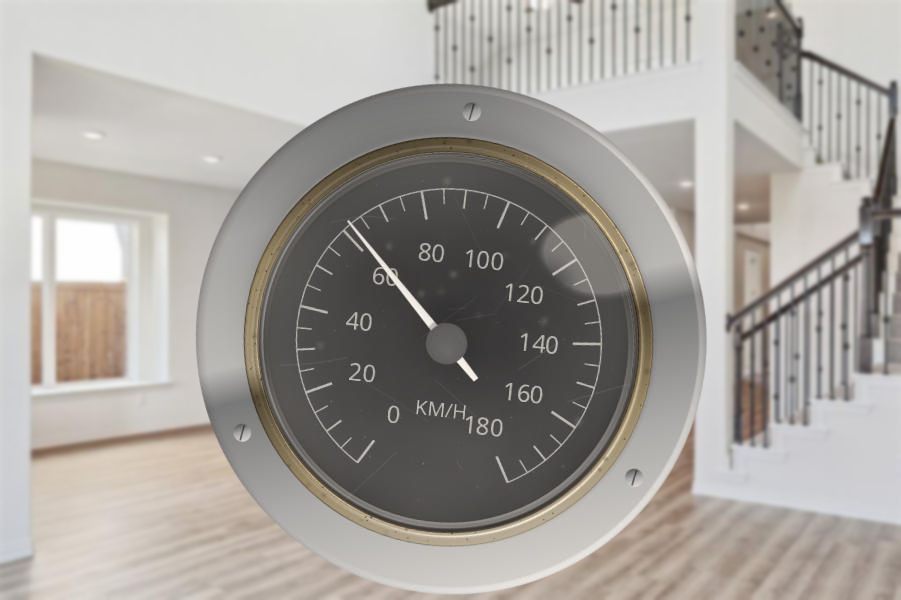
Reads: 62.5,km/h
